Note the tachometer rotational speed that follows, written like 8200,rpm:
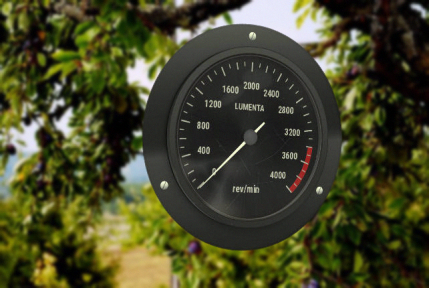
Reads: 0,rpm
